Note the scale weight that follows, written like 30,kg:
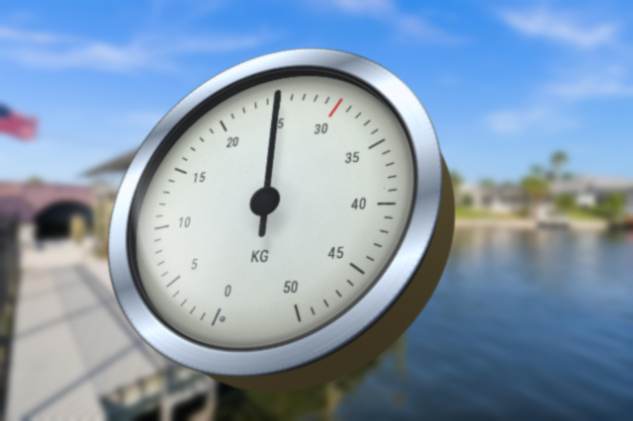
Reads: 25,kg
